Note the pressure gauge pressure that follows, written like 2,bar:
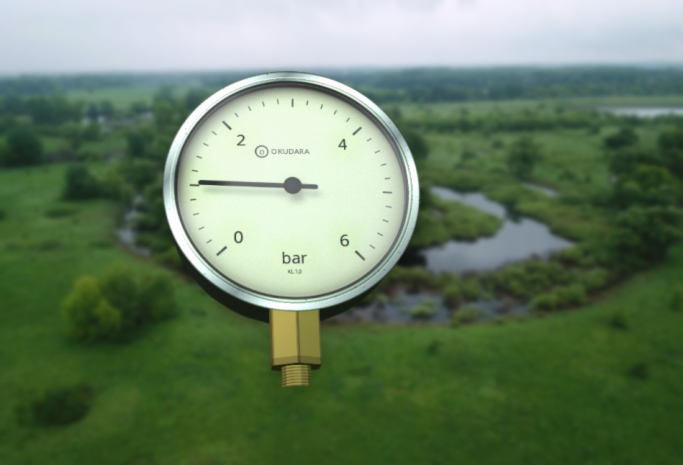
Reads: 1,bar
